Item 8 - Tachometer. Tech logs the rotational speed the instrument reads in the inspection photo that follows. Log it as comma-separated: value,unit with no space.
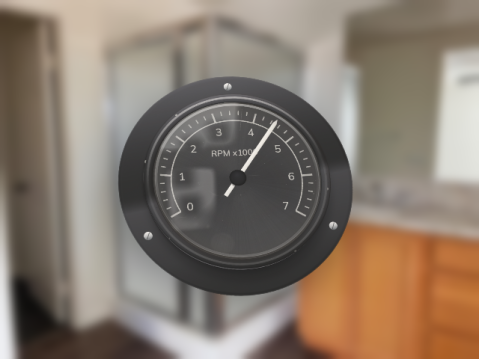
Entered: 4500,rpm
